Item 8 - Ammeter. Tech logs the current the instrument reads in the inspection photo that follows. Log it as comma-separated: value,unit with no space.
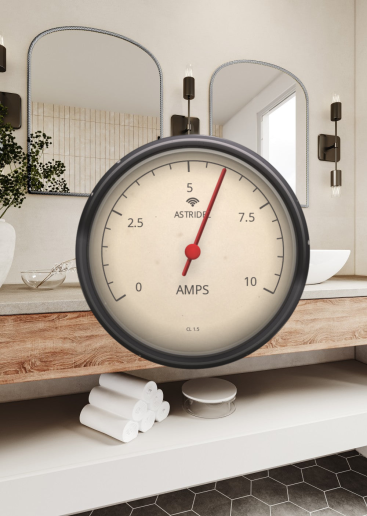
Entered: 6,A
